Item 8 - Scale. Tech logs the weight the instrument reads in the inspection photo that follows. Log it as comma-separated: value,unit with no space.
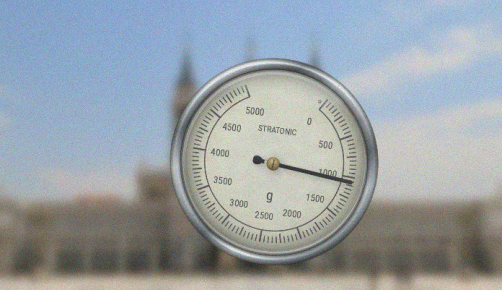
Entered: 1050,g
